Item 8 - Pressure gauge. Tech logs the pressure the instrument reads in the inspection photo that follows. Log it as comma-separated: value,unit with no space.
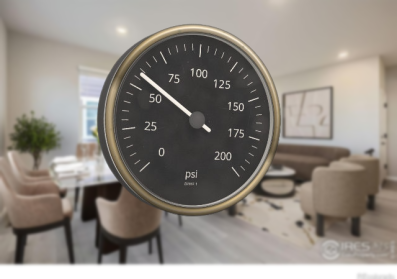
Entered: 57.5,psi
